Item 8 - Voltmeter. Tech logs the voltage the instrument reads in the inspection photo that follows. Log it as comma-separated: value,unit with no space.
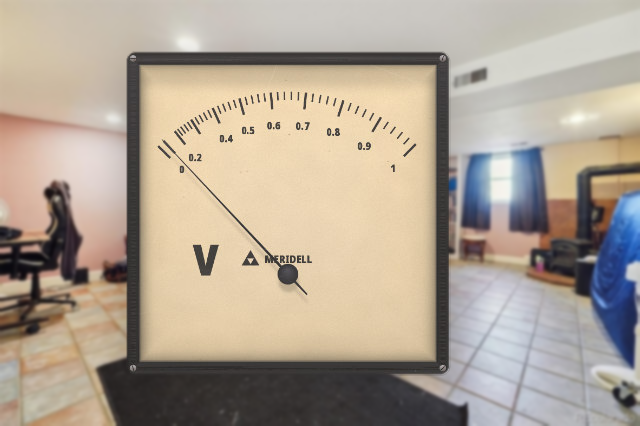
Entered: 0.1,V
